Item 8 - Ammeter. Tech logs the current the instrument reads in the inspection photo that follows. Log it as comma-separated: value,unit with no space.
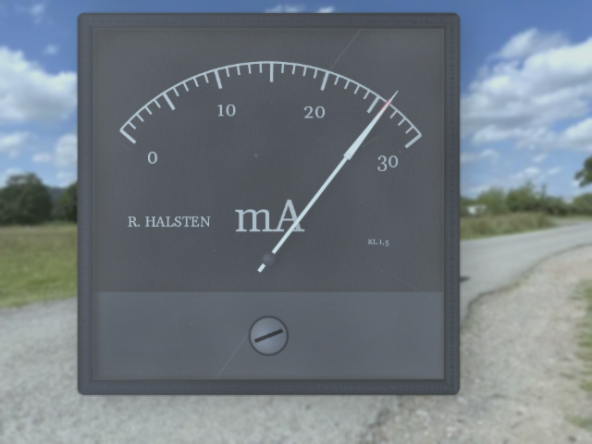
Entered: 26,mA
